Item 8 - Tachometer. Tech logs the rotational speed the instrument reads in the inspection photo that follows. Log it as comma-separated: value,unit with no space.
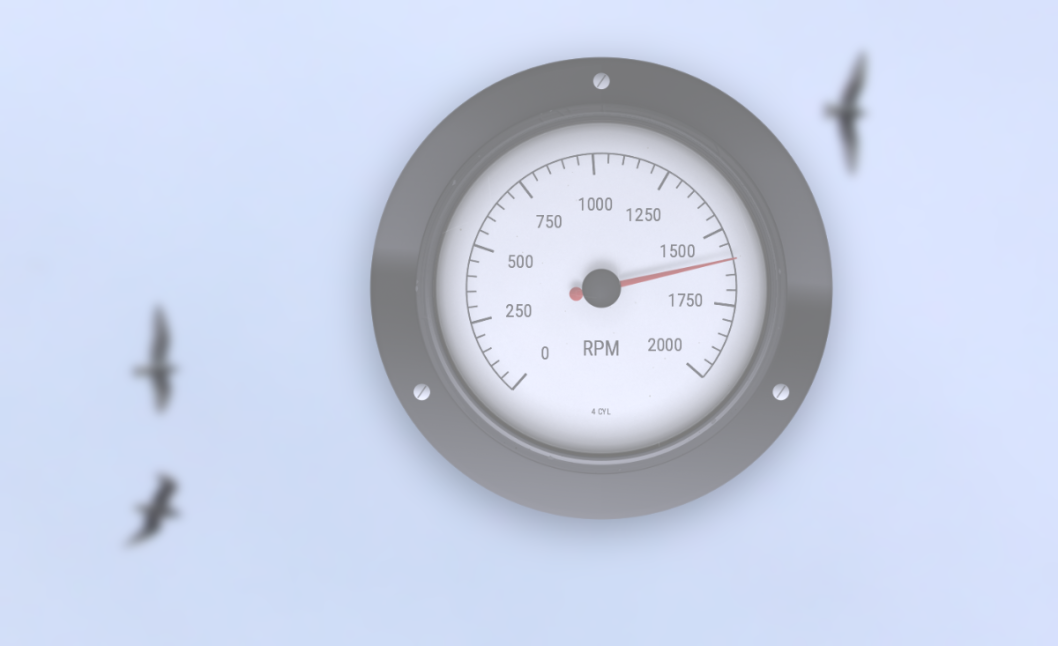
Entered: 1600,rpm
